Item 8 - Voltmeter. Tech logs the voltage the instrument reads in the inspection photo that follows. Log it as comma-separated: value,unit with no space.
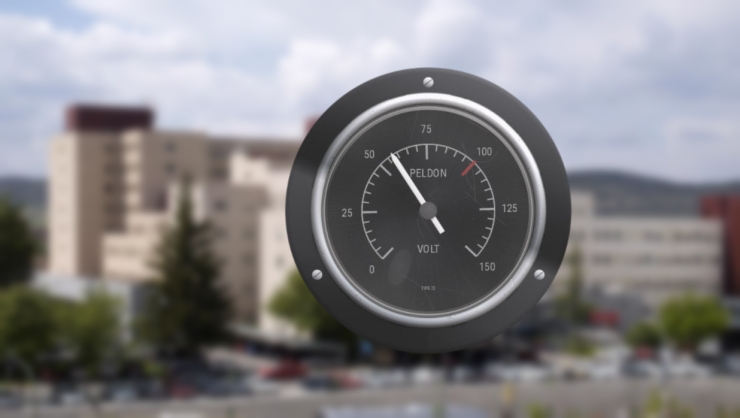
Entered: 57.5,V
